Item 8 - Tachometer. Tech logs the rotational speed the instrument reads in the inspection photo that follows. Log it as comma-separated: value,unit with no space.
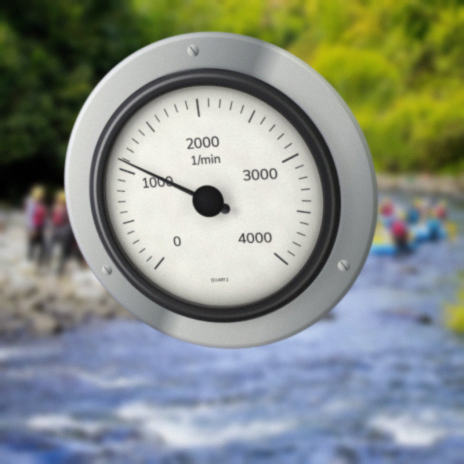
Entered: 1100,rpm
